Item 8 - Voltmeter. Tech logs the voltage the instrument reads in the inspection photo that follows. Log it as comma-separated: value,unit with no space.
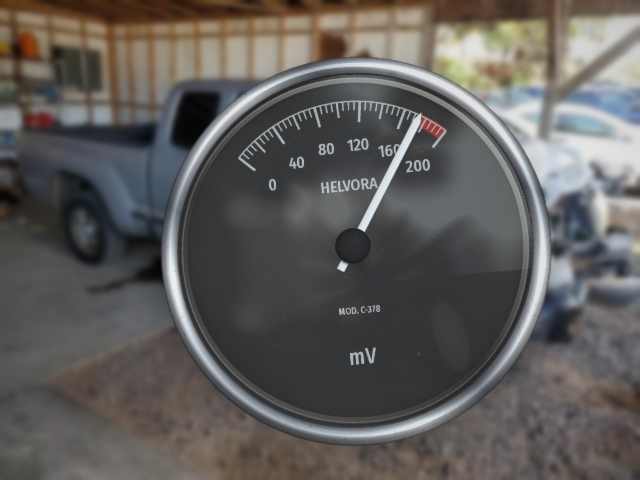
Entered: 175,mV
